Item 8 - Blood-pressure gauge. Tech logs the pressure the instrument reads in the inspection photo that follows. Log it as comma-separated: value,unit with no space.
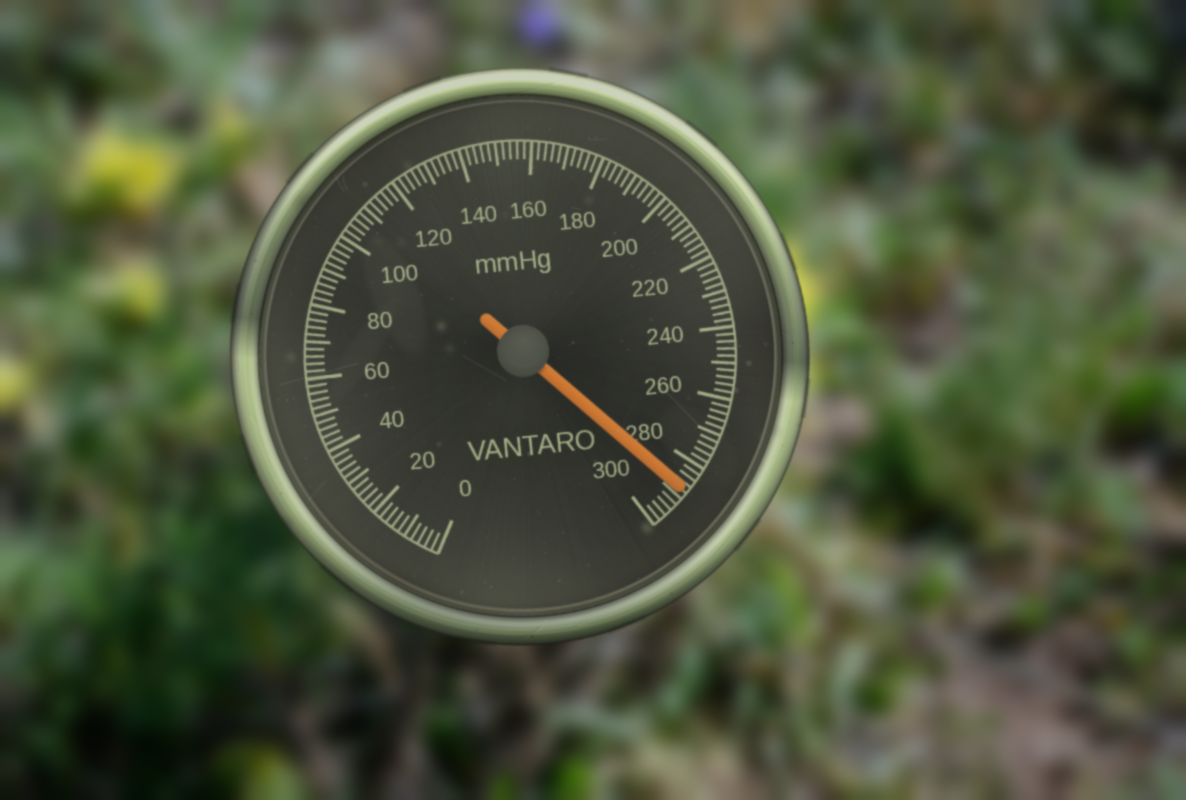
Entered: 288,mmHg
